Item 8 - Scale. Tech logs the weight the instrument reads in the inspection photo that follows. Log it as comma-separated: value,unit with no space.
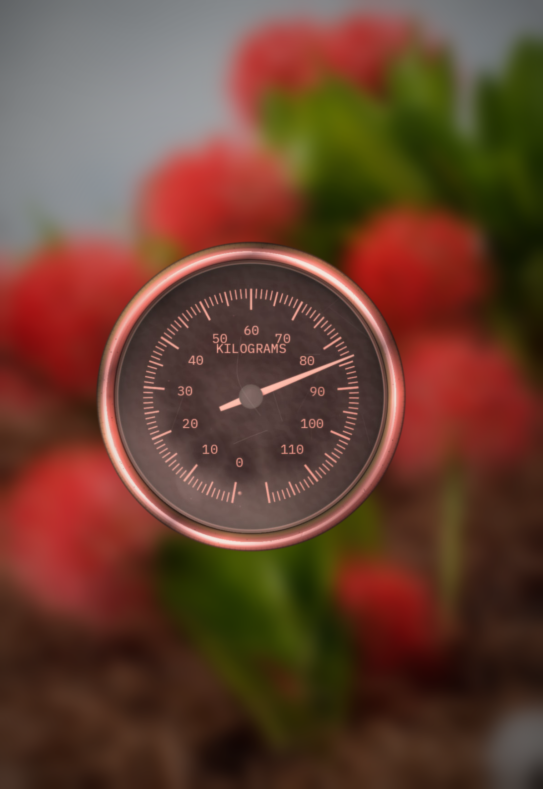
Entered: 84,kg
